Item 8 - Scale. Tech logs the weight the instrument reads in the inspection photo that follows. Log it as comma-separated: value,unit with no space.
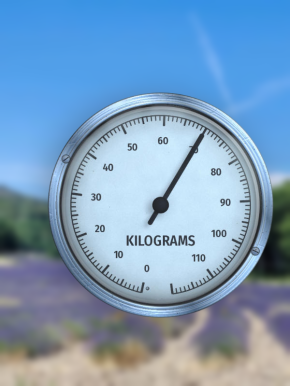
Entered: 70,kg
